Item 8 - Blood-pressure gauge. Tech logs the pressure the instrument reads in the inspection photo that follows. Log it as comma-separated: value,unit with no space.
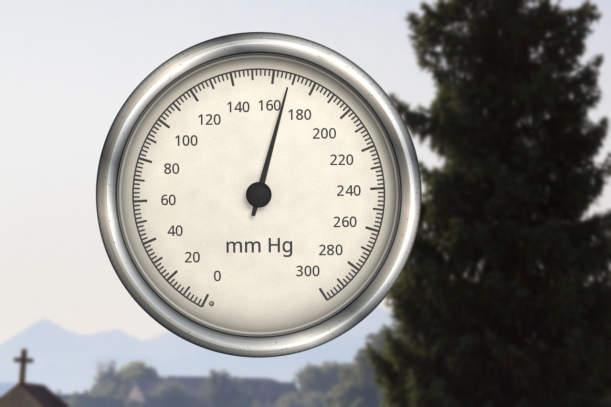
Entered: 168,mmHg
